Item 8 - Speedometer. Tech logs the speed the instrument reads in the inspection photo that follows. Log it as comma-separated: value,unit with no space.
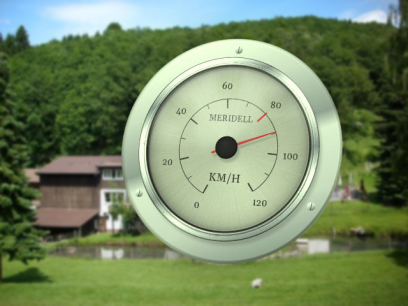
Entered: 90,km/h
